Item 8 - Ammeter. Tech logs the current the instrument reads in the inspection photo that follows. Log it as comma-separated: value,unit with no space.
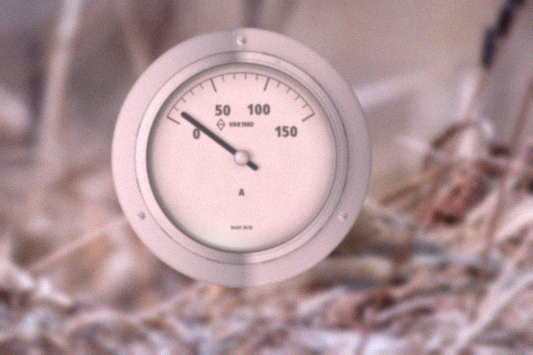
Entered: 10,A
